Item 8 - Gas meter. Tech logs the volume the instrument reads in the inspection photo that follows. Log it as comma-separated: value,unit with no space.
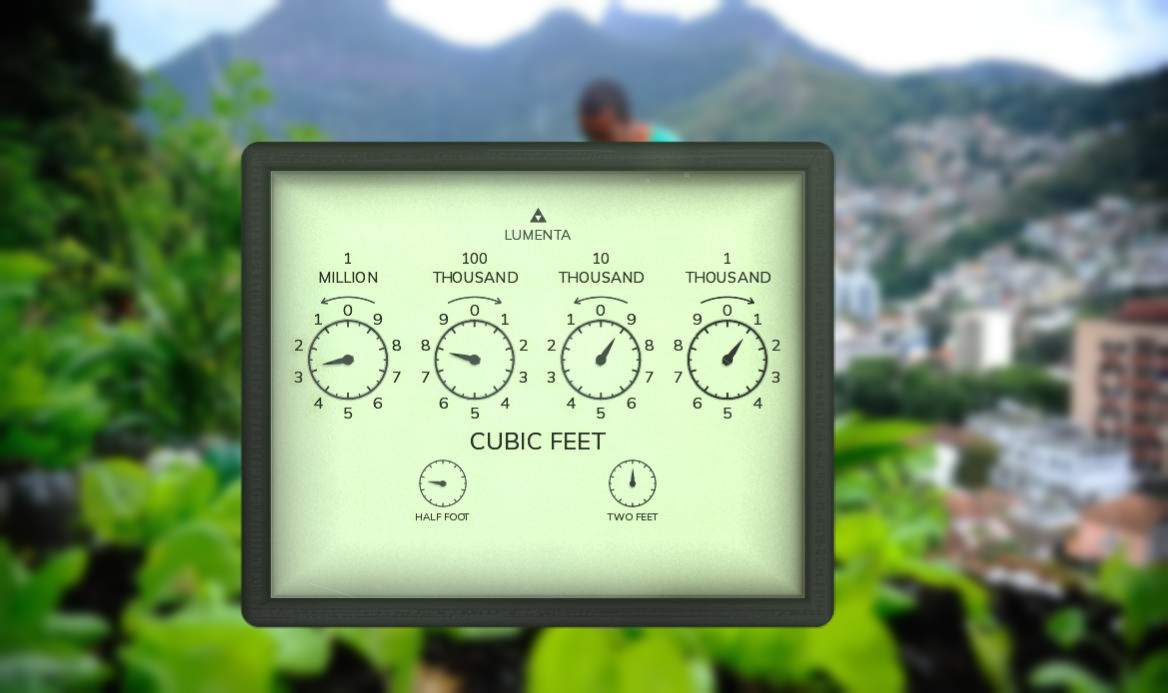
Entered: 279100,ft³
